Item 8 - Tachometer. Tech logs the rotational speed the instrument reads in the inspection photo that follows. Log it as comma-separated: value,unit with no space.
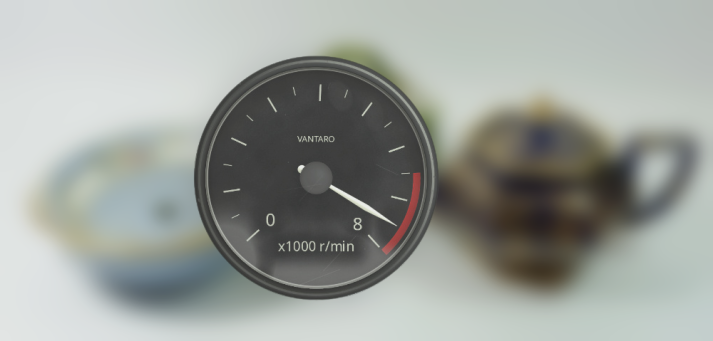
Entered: 7500,rpm
